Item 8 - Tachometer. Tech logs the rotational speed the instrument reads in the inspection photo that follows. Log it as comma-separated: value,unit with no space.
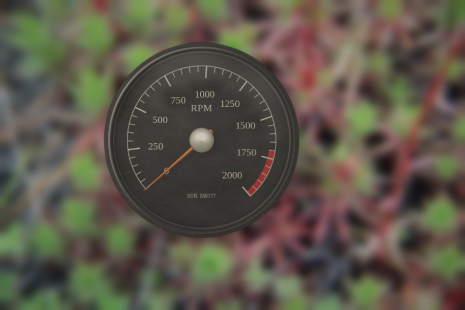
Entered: 0,rpm
